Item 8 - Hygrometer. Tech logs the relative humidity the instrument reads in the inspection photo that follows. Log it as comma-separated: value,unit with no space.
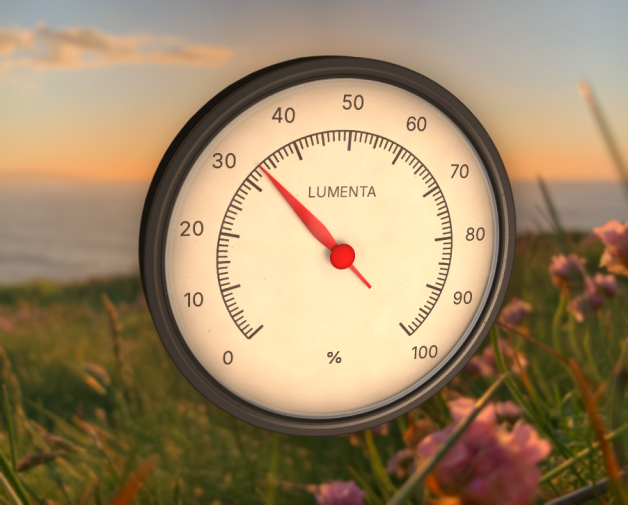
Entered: 33,%
